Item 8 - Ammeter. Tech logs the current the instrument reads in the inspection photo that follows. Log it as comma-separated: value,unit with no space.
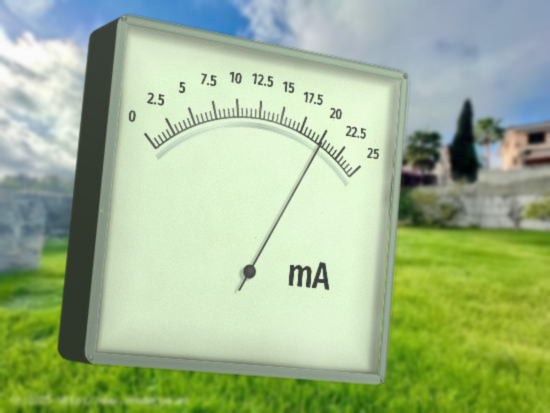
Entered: 20,mA
